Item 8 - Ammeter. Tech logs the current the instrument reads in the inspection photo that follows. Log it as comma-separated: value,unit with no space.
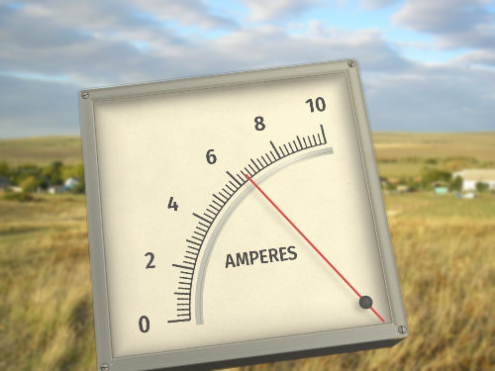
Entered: 6.4,A
